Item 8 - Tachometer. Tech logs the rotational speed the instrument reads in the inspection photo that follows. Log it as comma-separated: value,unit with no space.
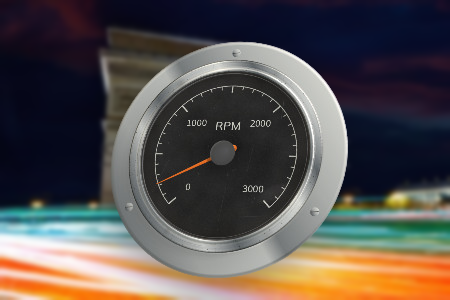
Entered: 200,rpm
